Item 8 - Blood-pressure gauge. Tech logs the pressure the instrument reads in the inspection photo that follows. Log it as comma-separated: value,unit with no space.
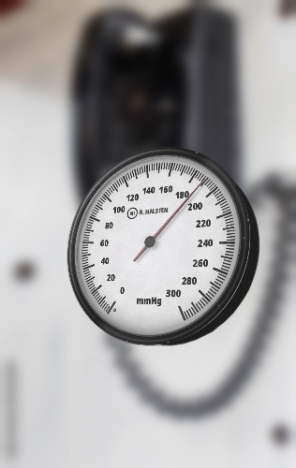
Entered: 190,mmHg
